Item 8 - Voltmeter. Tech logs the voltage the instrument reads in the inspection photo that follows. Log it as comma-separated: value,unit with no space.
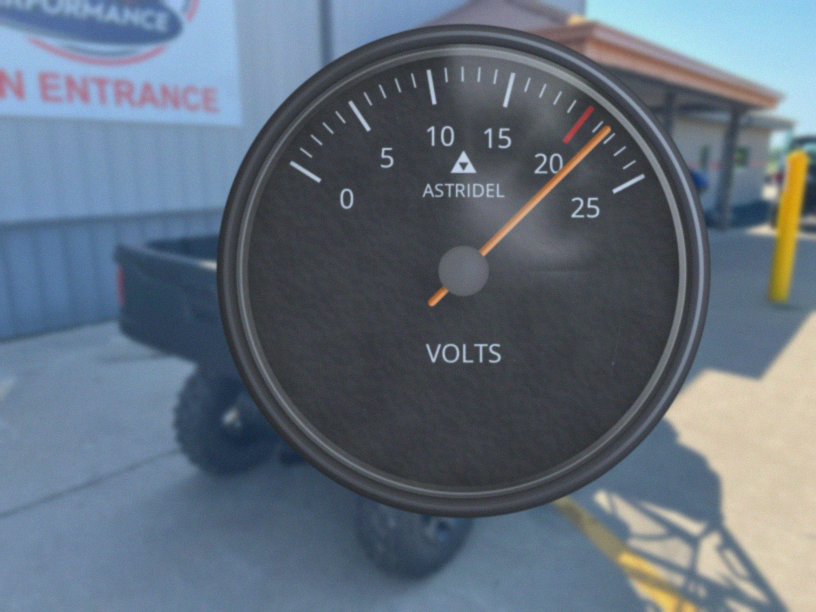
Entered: 21.5,V
